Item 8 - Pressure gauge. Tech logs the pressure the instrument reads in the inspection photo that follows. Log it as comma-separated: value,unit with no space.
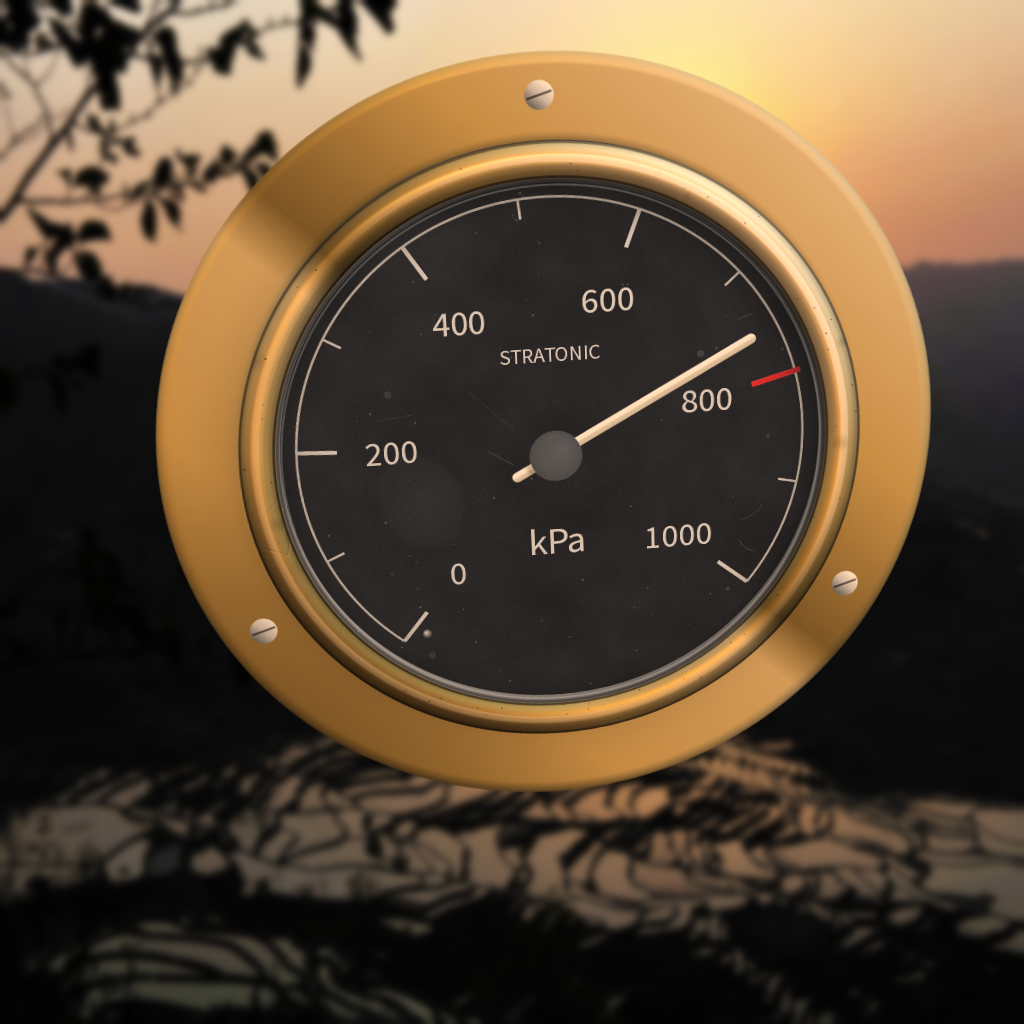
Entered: 750,kPa
